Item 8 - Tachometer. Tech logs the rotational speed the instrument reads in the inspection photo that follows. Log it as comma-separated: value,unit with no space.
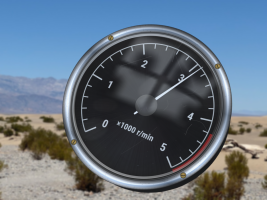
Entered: 3100,rpm
